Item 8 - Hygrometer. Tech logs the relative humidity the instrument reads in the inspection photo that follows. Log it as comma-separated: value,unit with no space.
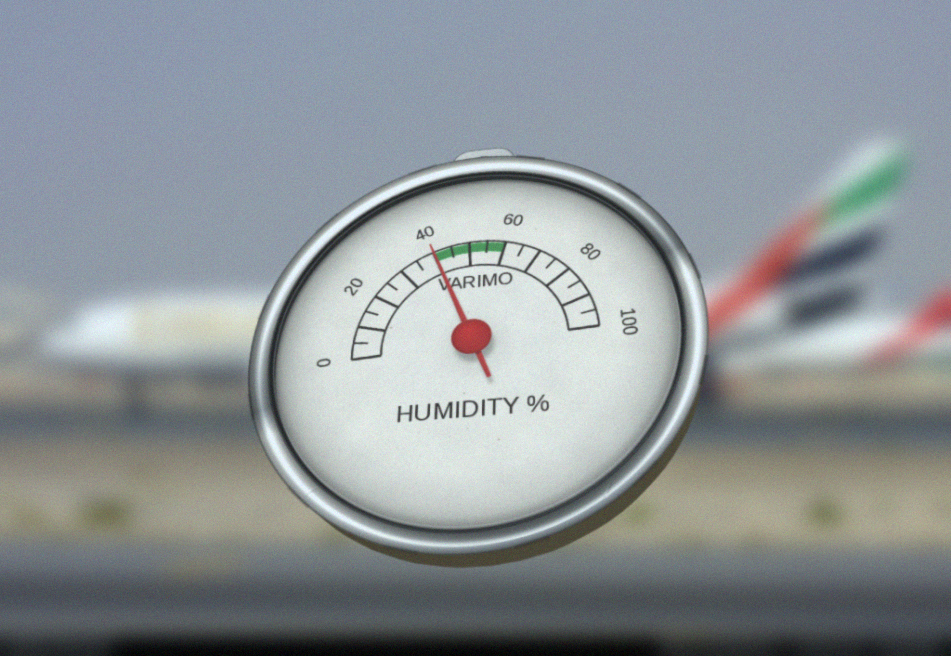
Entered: 40,%
